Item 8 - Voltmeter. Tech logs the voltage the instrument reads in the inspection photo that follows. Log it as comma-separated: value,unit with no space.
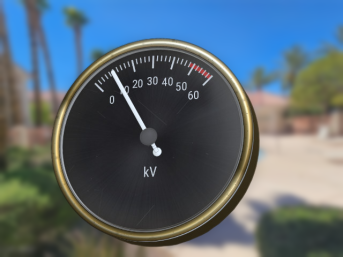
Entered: 10,kV
